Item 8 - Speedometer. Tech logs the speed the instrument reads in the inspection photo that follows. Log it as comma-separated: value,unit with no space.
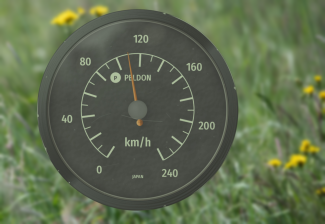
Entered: 110,km/h
